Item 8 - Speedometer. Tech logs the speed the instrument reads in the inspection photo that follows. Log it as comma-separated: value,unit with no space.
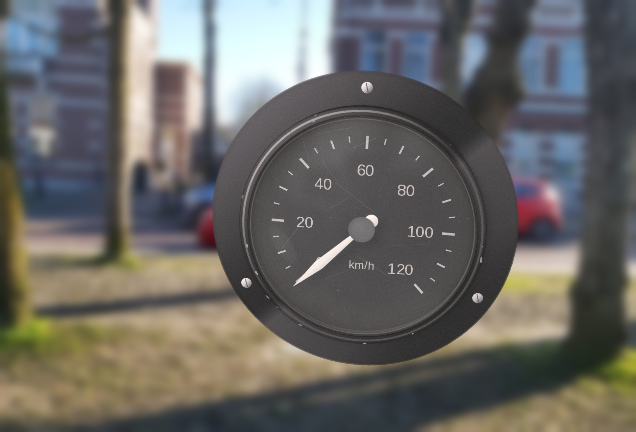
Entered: 0,km/h
